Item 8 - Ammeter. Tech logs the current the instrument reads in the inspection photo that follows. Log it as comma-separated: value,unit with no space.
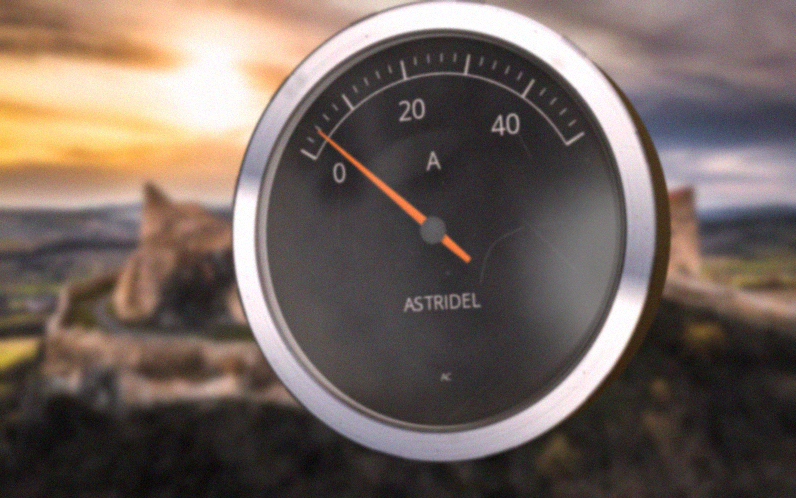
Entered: 4,A
